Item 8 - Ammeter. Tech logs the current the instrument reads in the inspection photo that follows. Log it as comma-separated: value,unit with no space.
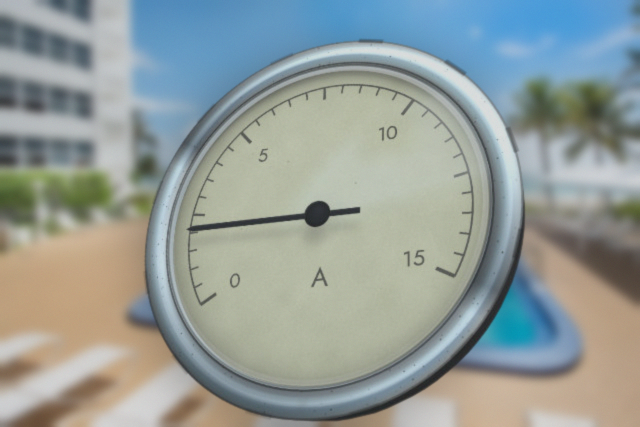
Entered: 2,A
